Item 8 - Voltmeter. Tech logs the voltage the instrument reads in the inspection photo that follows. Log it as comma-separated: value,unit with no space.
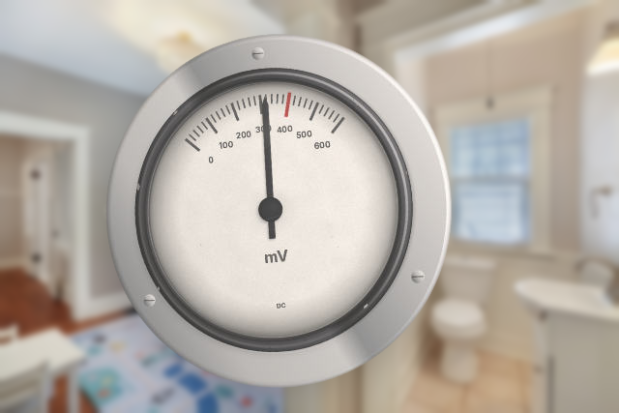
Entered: 320,mV
